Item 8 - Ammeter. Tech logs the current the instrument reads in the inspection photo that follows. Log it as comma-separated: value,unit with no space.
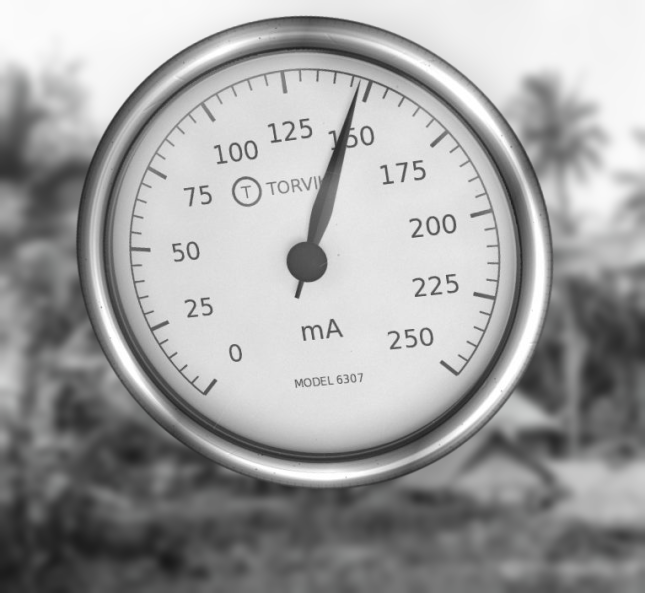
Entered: 147.5,mA
